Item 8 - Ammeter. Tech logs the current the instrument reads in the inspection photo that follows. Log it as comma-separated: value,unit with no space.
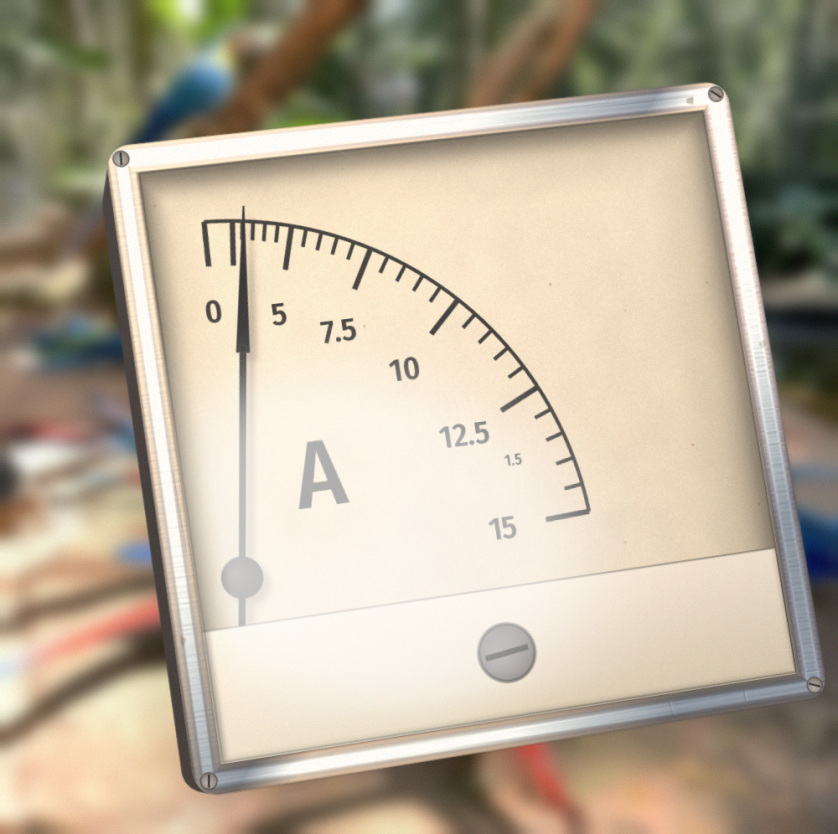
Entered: 3,A
